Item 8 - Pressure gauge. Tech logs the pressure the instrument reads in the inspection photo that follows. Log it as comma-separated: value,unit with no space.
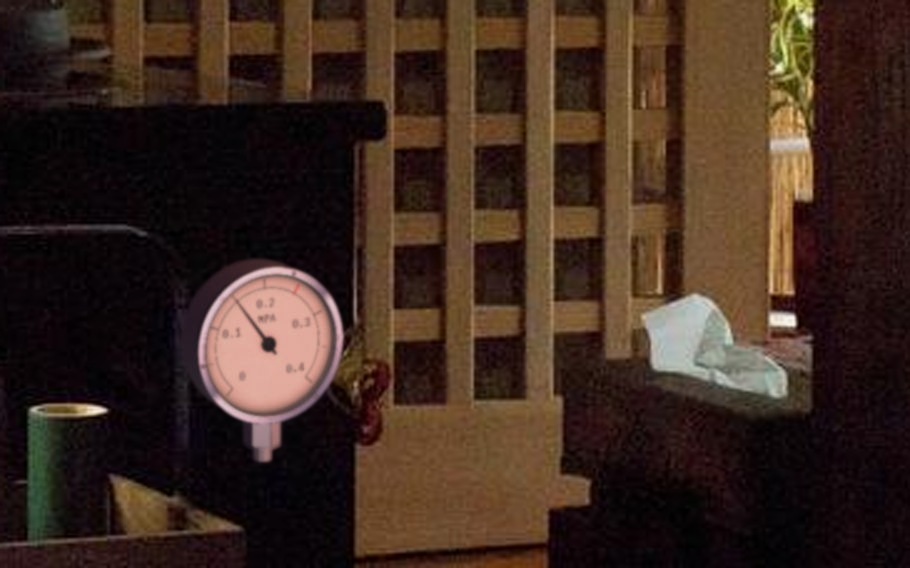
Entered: 0.15,MPa
